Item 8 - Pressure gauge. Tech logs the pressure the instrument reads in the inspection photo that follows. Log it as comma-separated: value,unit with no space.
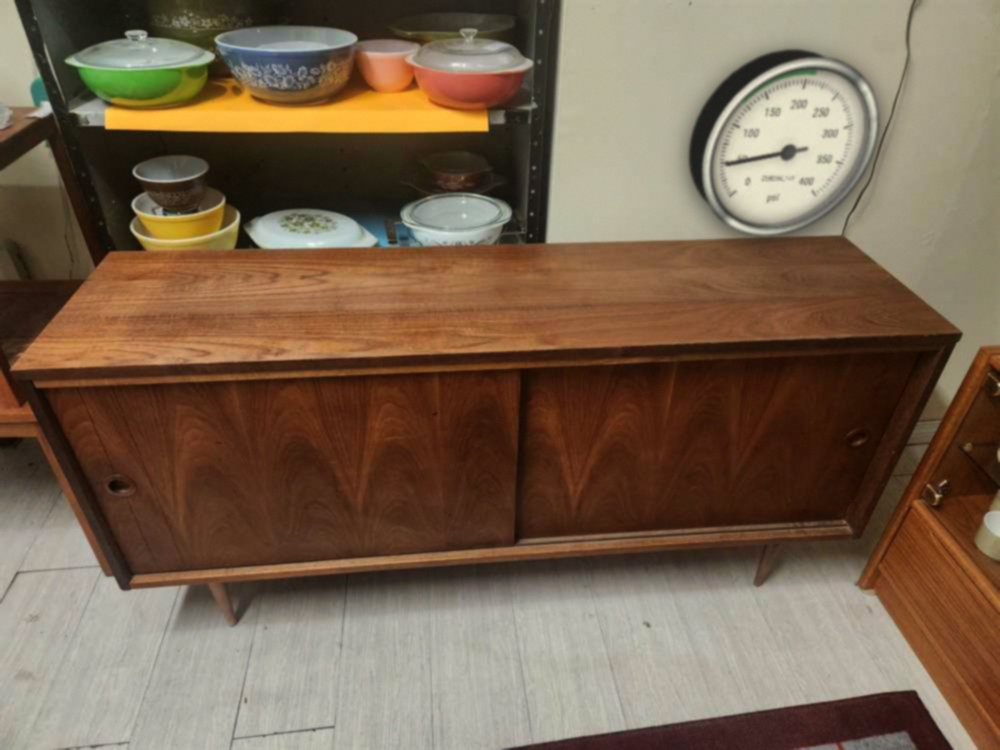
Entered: 50,psi
